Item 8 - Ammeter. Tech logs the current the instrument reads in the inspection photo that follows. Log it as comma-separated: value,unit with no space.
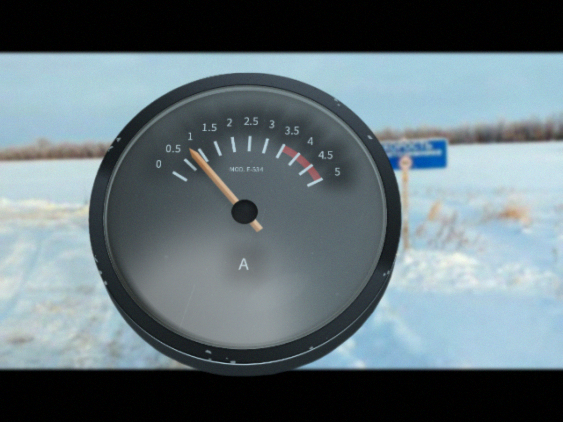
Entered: 0.75,A
